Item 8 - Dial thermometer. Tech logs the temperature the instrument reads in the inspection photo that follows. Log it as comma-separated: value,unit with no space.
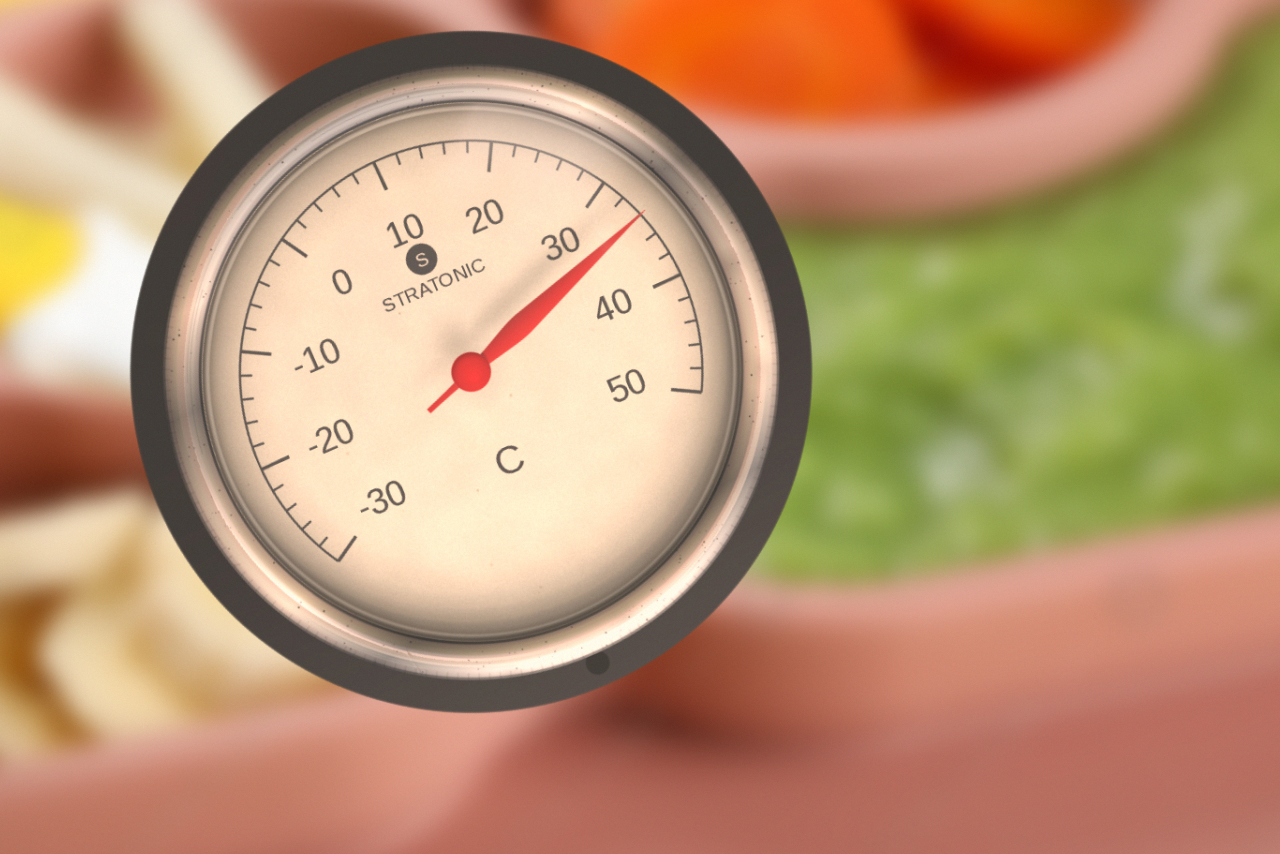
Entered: 34,°C
